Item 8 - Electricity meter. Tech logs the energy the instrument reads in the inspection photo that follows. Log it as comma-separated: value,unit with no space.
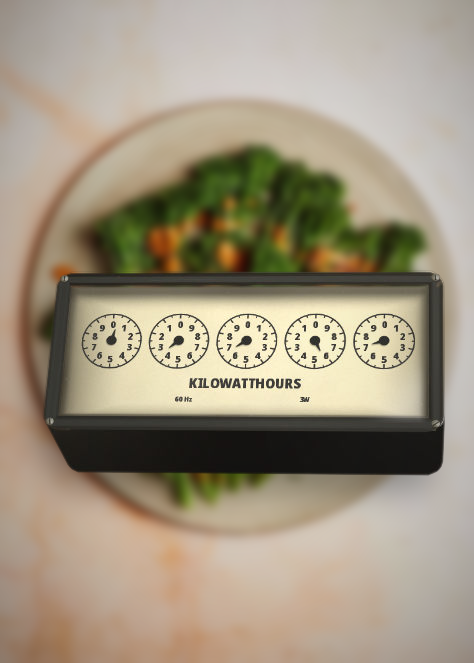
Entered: 3657,kWh
